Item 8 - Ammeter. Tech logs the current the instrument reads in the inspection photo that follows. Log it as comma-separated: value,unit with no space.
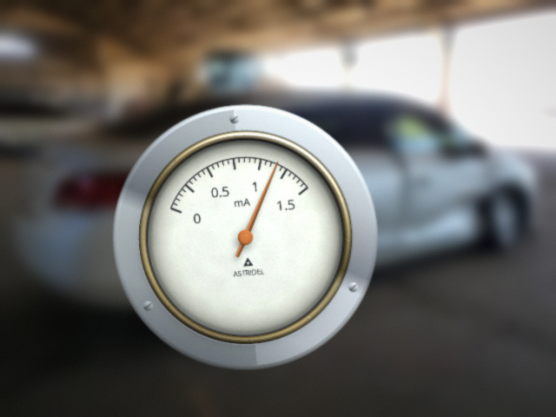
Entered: 1.15,mA
